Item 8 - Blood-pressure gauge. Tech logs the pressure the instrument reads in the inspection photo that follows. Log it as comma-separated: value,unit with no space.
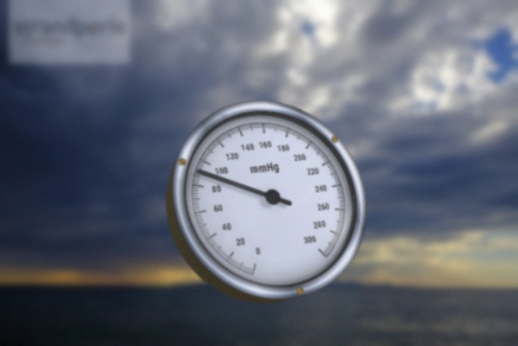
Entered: 90,mmHg
